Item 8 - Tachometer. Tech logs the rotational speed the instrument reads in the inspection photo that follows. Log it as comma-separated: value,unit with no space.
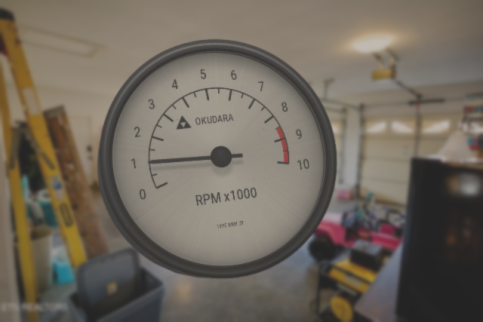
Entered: 1000,rpm
